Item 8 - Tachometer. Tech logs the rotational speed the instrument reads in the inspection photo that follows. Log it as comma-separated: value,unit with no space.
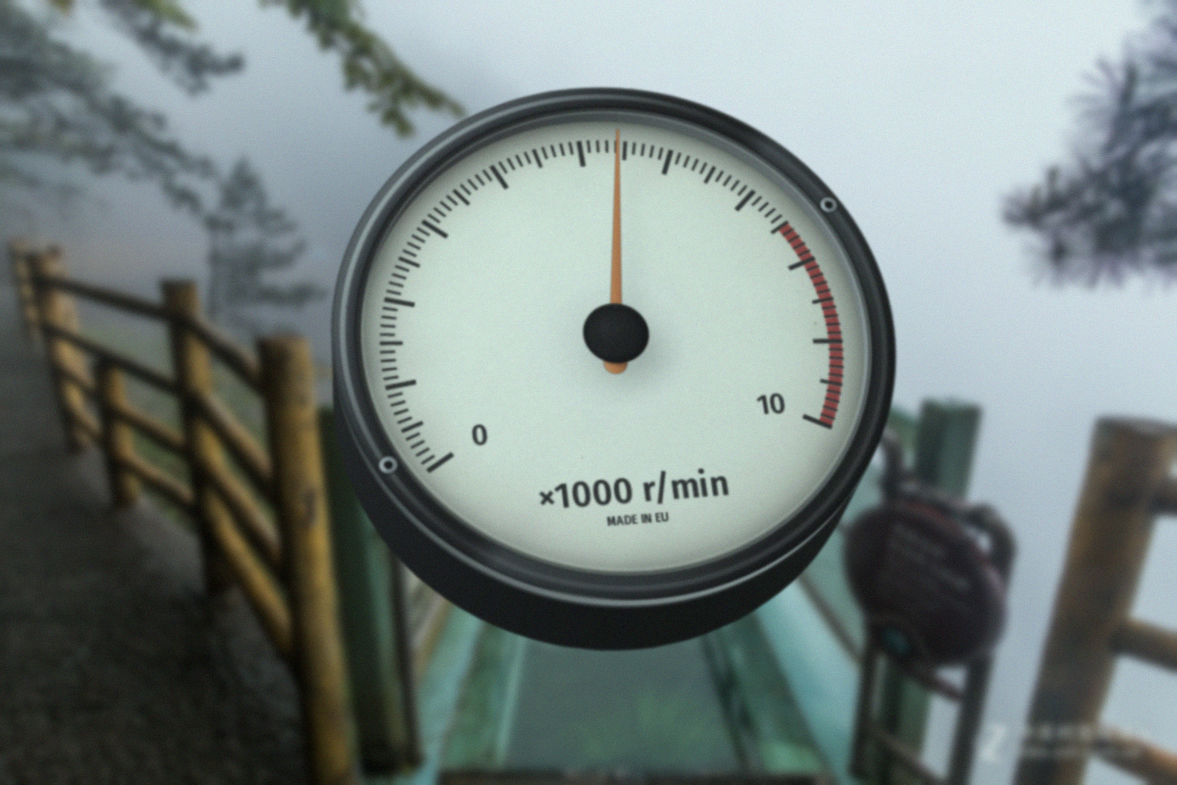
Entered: 5400,rpm
